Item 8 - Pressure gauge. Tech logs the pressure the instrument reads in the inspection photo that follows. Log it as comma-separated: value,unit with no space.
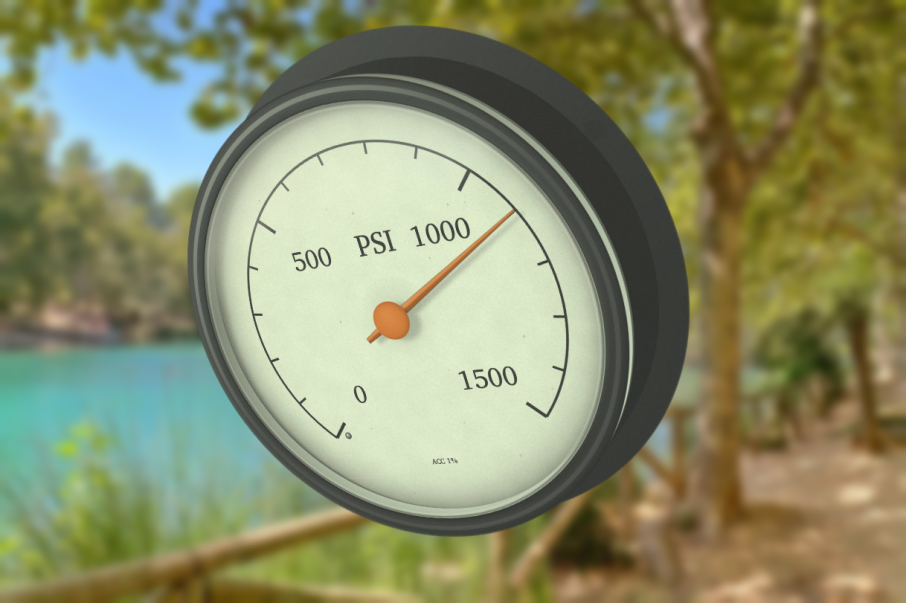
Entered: 1100,psi
